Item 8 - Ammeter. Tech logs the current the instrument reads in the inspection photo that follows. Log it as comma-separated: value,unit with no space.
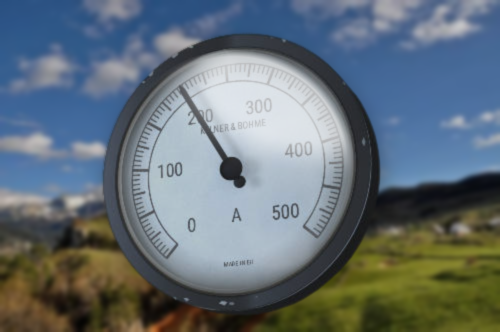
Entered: 200,A
